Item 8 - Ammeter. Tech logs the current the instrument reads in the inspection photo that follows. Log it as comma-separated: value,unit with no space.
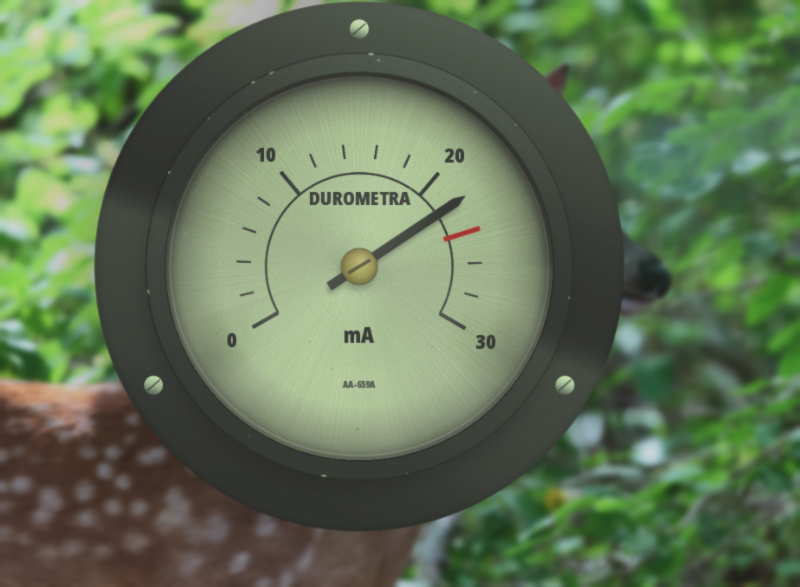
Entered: 22,mA
